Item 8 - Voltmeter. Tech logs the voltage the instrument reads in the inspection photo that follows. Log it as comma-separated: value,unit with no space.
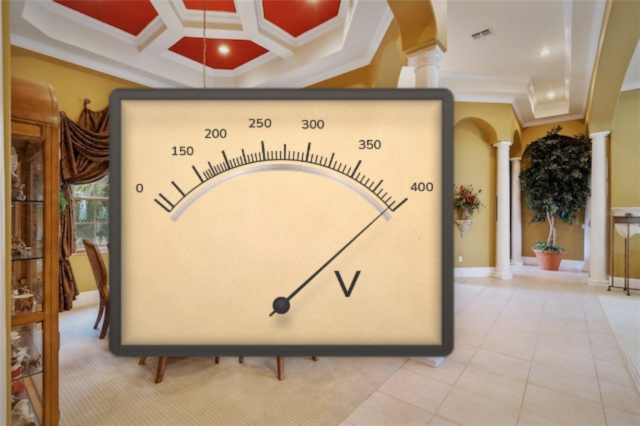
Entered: 395,V
